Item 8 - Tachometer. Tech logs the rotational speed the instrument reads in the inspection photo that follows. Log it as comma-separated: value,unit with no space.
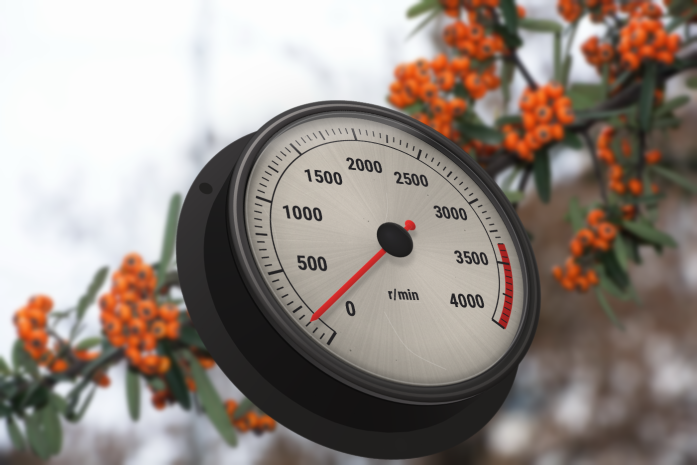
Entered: 150,rpm
